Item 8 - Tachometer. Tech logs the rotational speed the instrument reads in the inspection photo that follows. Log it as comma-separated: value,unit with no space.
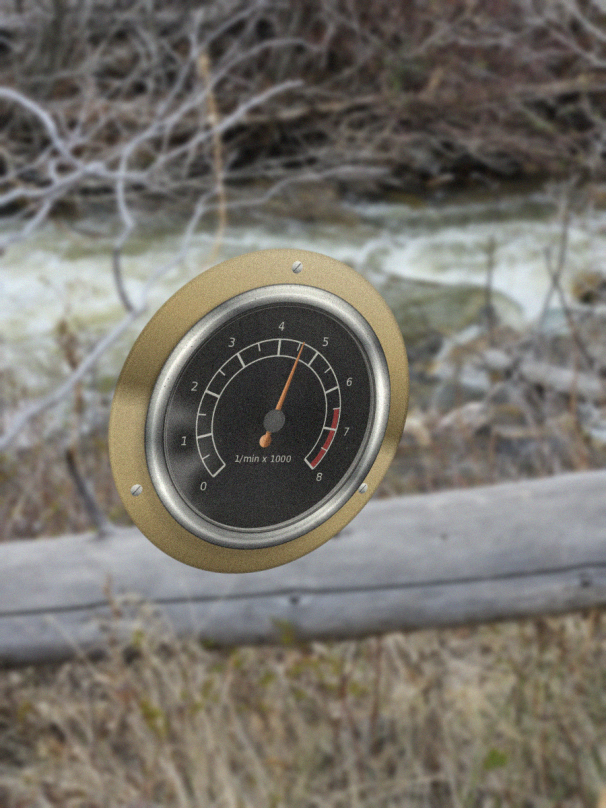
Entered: 4500,rpm
